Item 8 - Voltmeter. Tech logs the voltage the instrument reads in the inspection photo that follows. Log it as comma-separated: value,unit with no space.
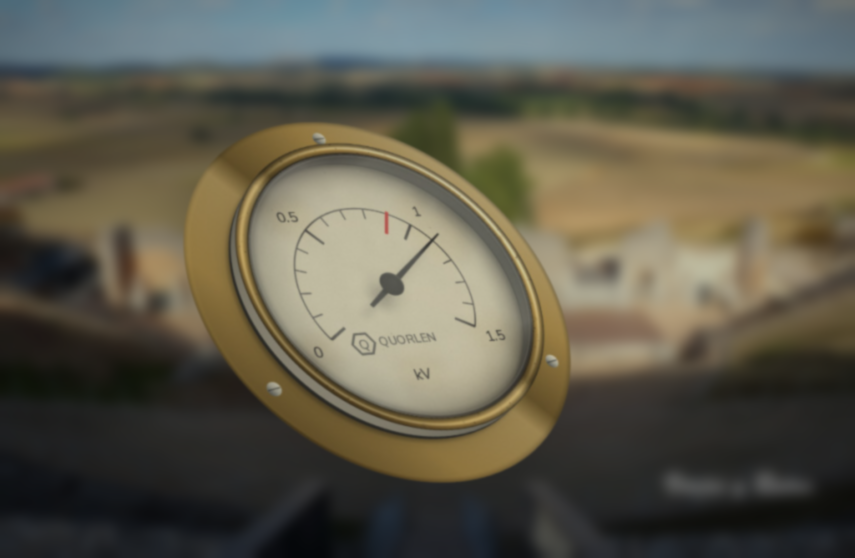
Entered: 1.1,kV
